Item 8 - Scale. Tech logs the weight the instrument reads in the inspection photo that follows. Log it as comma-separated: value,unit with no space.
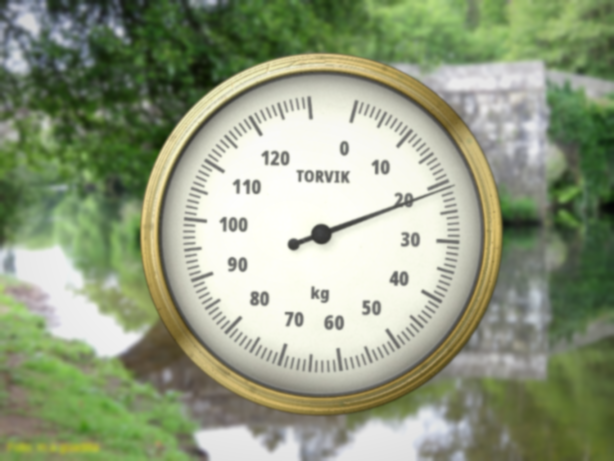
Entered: 21,kg
